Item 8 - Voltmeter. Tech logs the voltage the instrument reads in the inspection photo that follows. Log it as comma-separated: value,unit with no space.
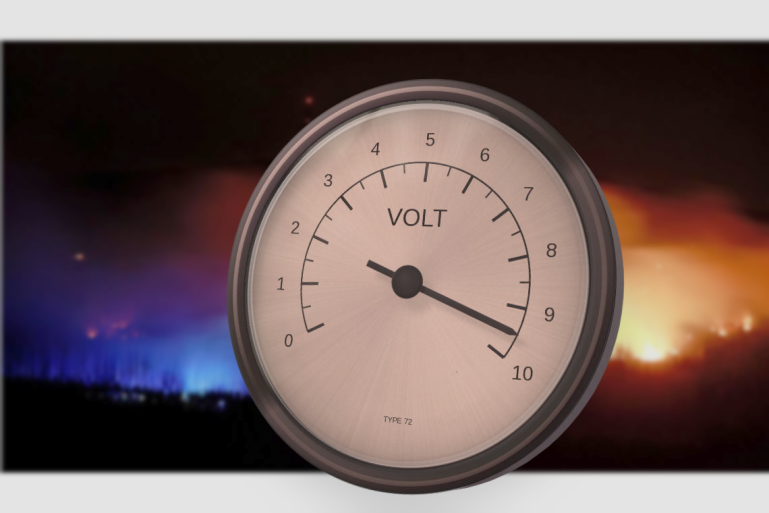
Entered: 9.5,V
